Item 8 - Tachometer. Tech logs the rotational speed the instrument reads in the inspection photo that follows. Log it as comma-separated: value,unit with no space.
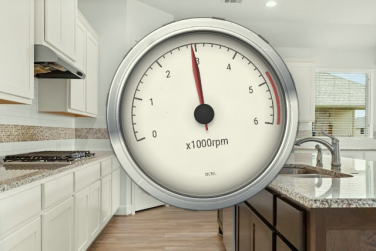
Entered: 2900,rpm
